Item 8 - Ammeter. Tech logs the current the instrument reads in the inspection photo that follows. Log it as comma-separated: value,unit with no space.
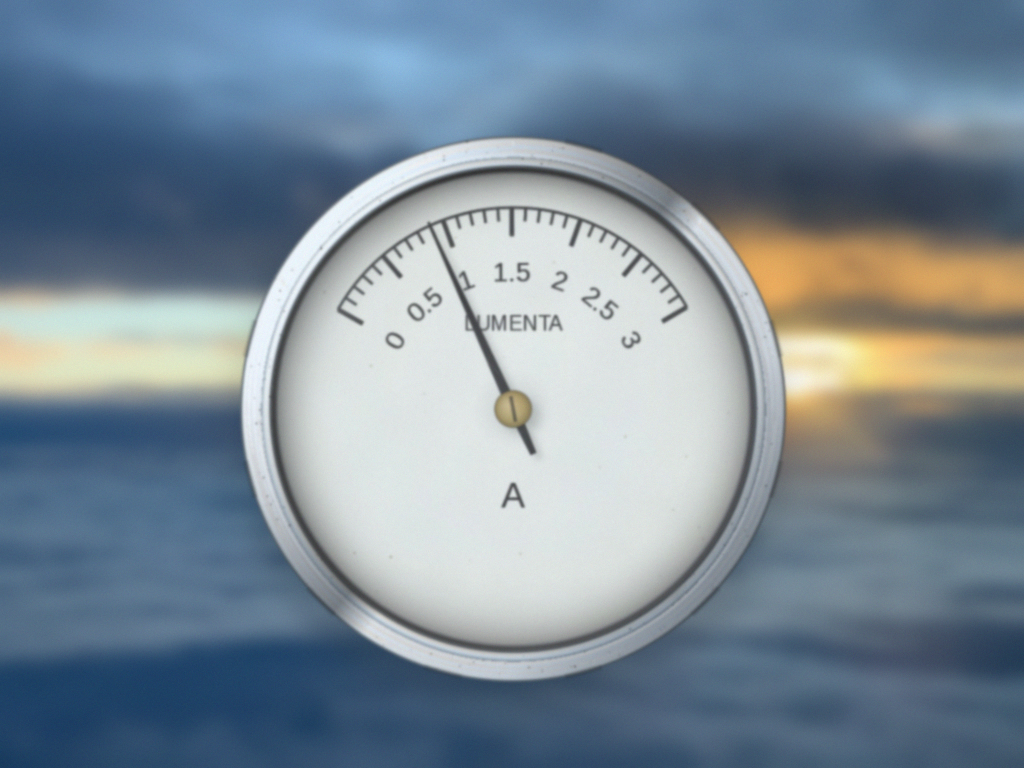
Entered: 0.9,A
